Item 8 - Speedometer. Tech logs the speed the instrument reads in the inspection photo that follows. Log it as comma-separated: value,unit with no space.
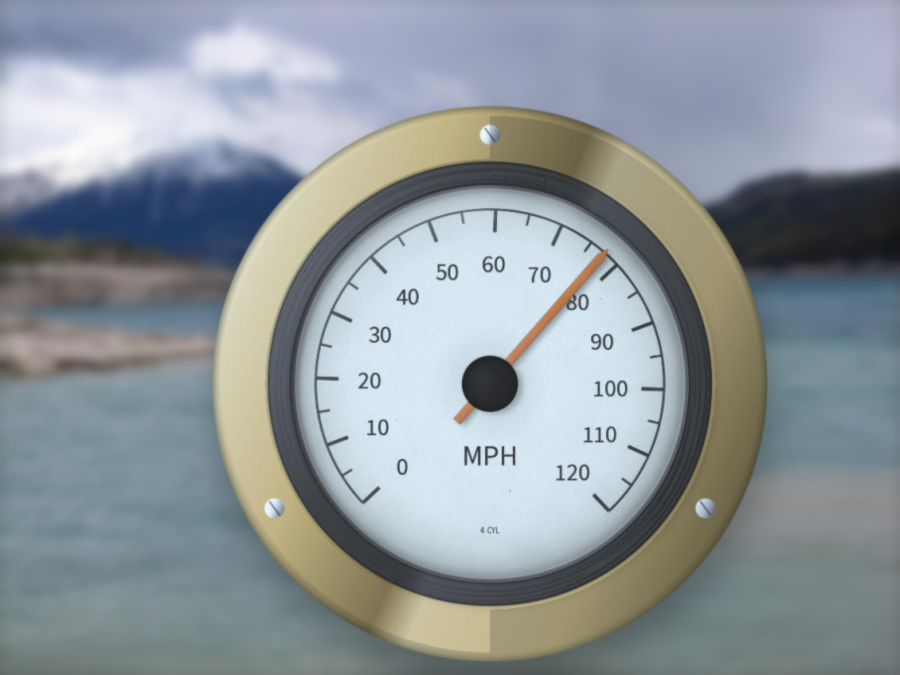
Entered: 77.5,mph
